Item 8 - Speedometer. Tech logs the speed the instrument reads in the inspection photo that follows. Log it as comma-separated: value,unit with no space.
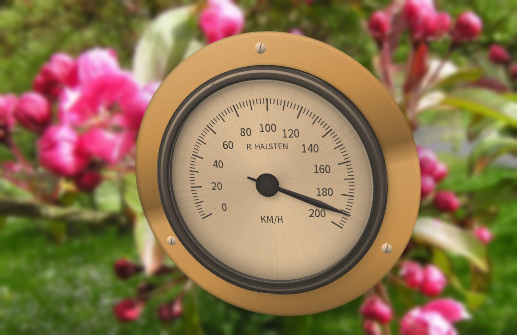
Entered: 190,km/h
